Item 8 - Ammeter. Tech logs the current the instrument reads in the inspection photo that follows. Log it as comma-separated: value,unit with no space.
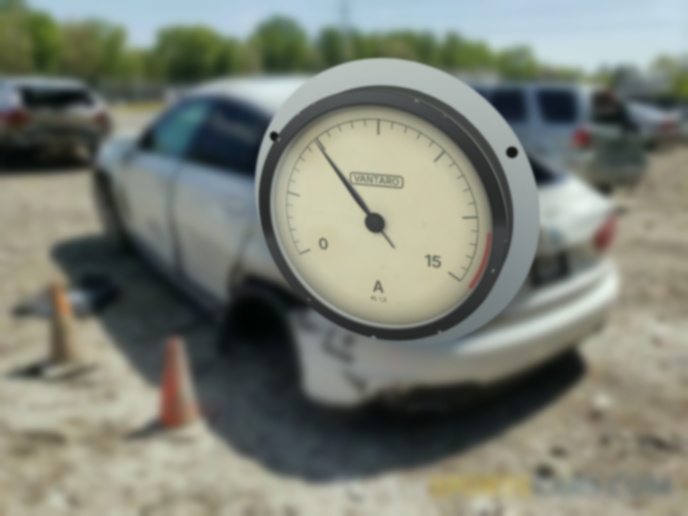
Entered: 5,A
